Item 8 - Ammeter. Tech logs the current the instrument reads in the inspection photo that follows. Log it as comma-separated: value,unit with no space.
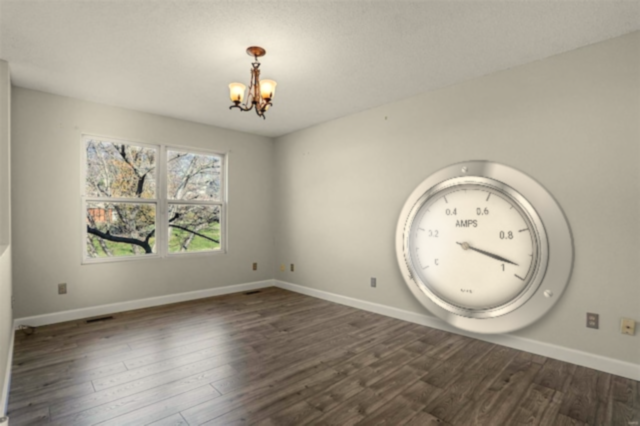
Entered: 0.95,A
